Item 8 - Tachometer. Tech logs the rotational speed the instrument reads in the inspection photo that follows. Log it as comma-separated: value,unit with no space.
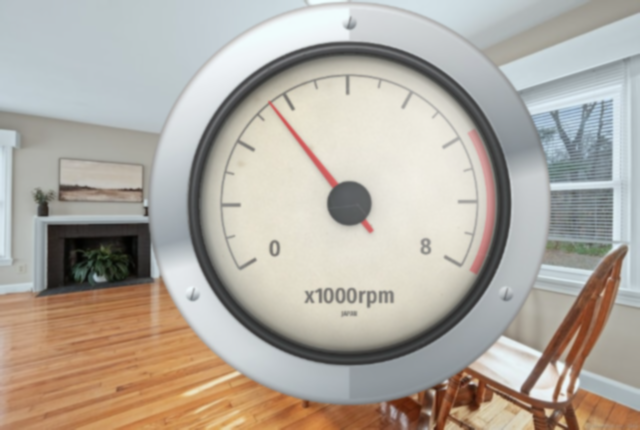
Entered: 2750,rpm
